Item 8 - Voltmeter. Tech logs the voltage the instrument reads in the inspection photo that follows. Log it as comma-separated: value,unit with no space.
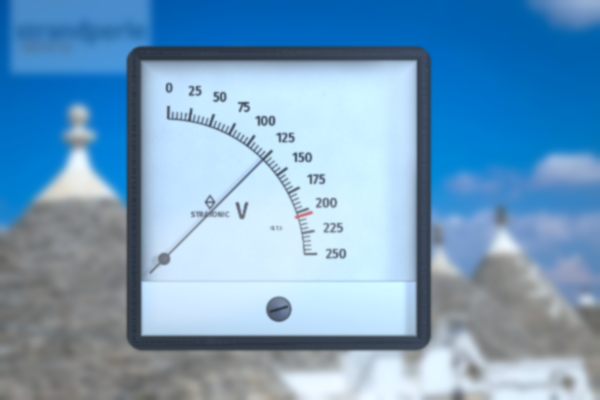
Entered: 125,V
